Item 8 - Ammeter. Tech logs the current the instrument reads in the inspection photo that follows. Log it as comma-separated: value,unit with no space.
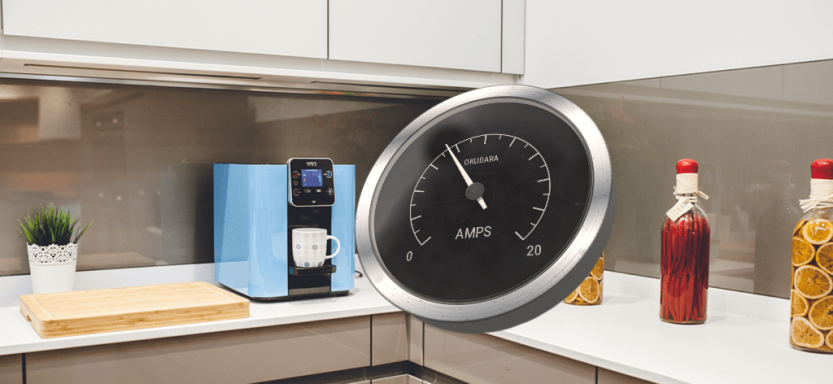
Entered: 7.5,A
